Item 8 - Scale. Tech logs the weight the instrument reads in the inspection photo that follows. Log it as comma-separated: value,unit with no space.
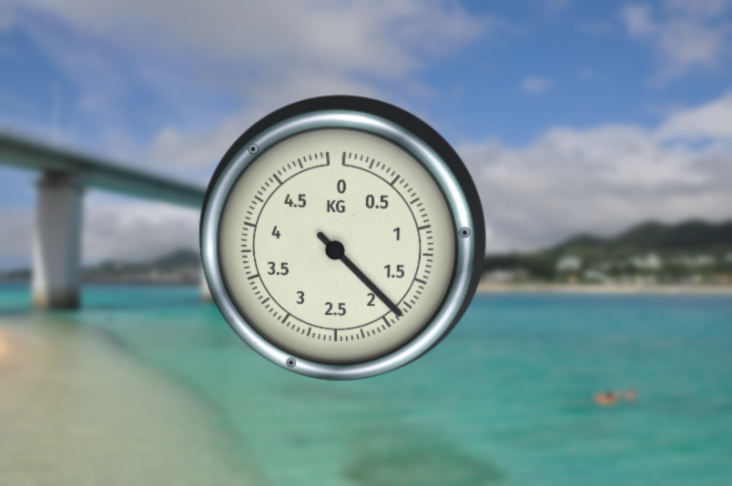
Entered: 1.85,kg
